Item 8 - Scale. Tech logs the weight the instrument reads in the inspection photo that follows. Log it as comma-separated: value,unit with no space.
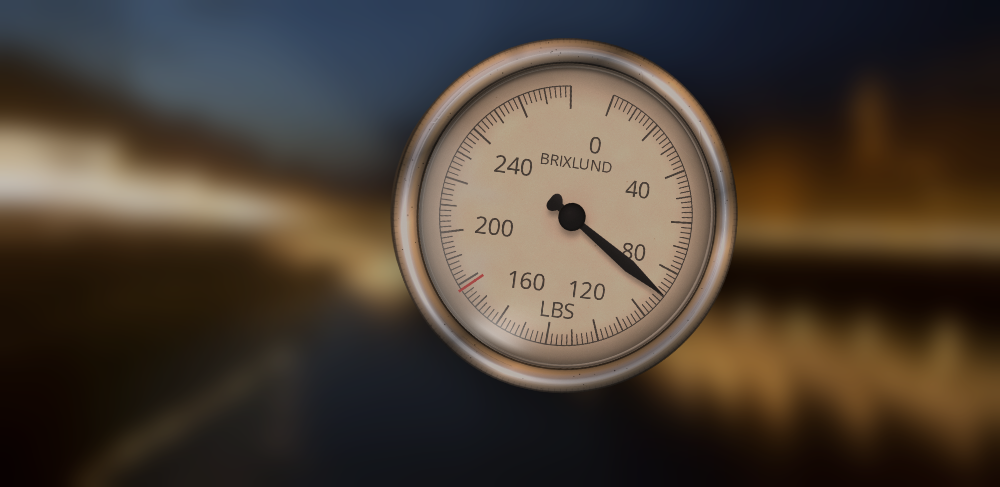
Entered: 90,lb
